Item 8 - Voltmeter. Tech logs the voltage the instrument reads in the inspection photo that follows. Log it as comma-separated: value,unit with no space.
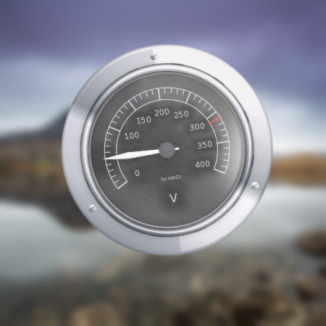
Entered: 50,V
